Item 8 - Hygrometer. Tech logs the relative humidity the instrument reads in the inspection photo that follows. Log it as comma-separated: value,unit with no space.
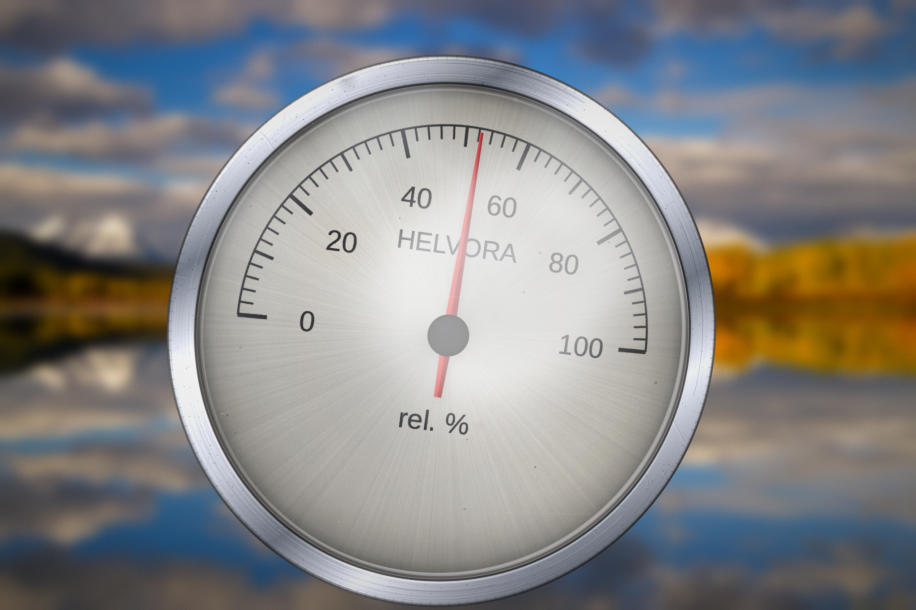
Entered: 52,%
